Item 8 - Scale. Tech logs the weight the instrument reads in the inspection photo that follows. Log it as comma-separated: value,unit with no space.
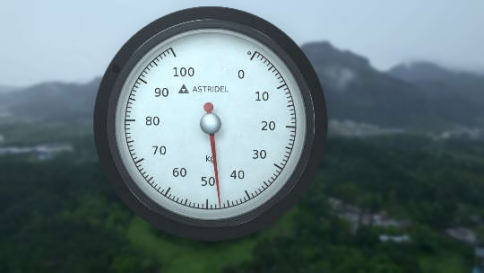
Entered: 47,kg
